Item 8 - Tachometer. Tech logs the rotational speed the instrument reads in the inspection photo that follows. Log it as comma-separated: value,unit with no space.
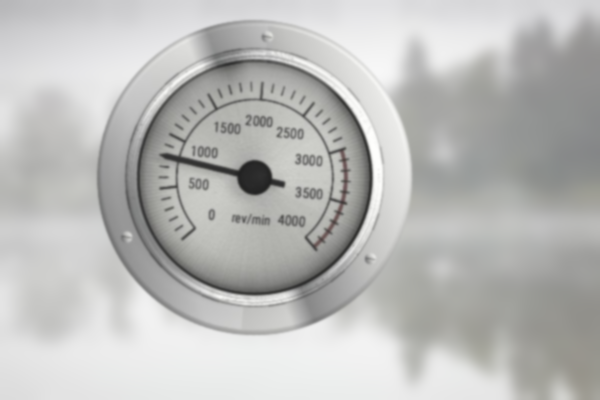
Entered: 800,rpm
